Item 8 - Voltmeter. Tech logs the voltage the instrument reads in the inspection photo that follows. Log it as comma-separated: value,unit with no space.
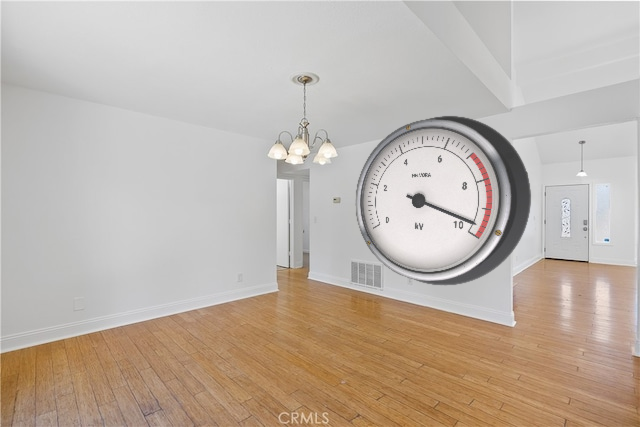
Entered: 9.6,kV
